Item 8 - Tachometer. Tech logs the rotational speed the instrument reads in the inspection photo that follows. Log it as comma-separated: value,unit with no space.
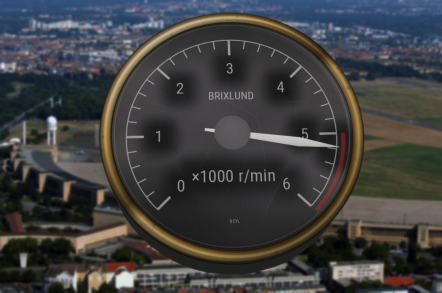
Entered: 5200,rpm
